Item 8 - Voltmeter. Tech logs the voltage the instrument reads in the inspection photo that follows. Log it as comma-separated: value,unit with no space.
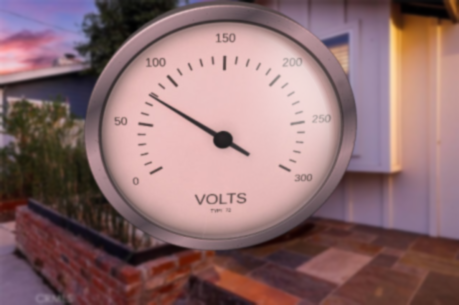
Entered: 80,V
